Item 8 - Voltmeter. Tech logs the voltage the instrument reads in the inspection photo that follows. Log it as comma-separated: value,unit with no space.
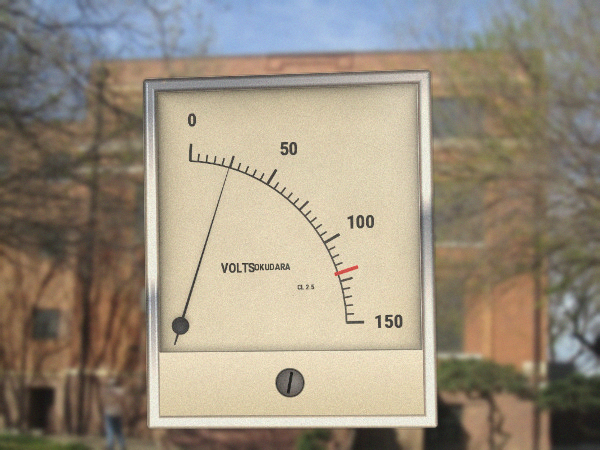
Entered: 25,V
